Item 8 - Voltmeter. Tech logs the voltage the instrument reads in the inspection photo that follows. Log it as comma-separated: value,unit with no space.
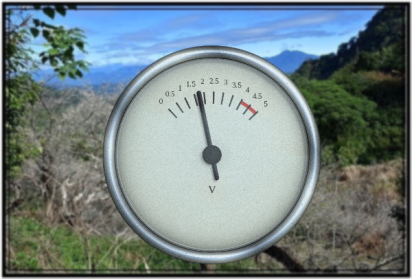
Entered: 1.75,V
